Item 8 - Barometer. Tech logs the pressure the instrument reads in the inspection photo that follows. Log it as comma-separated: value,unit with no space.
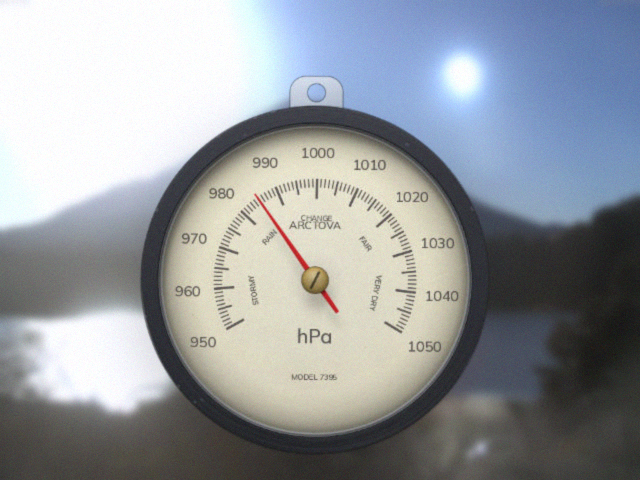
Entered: 985,hPa
